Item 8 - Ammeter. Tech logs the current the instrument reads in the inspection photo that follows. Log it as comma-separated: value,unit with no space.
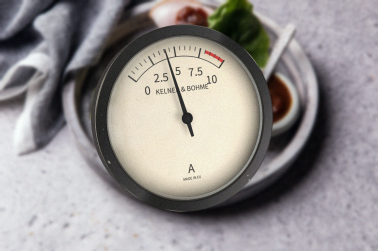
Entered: 4,A
